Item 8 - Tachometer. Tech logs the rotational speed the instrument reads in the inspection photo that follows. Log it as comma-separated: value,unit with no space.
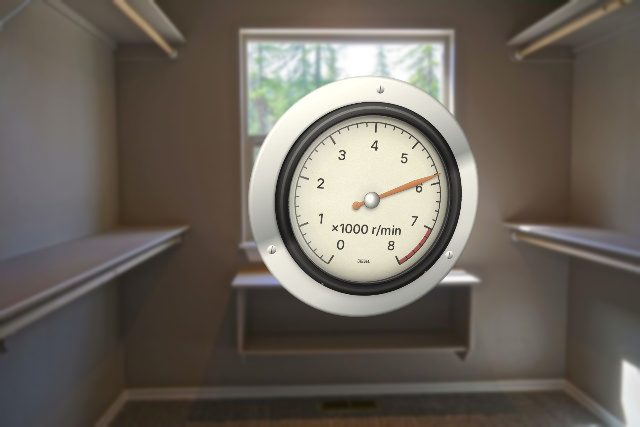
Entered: 5800,rpm
